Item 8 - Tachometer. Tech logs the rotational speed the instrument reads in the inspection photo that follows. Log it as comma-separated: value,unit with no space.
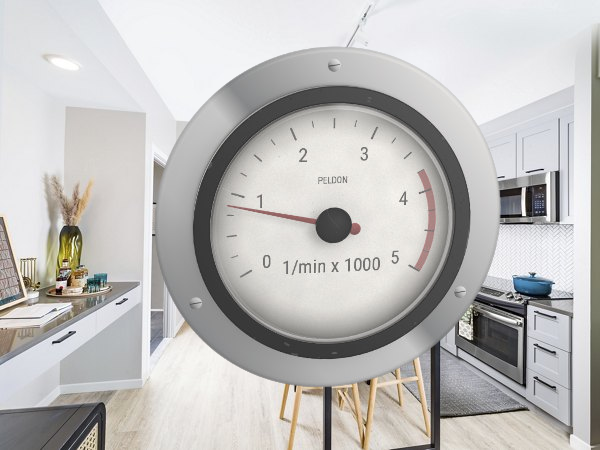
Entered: 875,rpm
